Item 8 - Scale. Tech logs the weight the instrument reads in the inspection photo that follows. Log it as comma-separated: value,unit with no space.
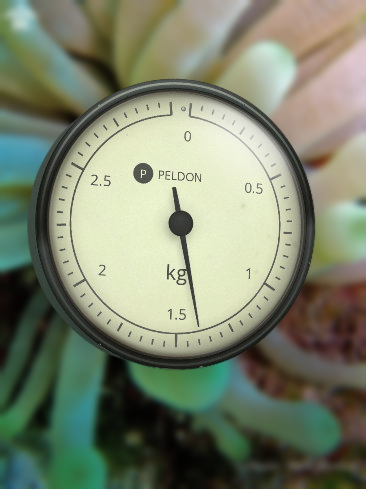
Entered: 1.4,kg
